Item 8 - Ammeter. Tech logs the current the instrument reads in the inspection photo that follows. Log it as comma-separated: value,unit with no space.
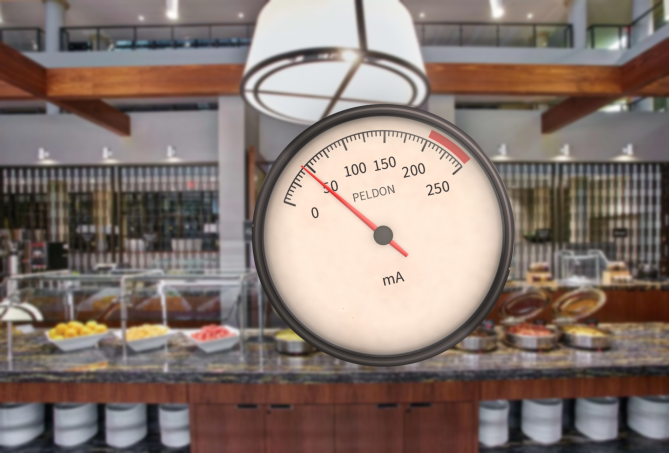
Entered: 45,mA
